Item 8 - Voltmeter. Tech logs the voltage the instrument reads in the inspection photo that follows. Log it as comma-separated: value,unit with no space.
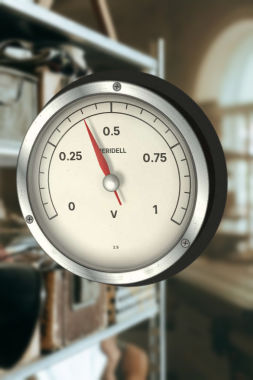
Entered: 0.4,V
